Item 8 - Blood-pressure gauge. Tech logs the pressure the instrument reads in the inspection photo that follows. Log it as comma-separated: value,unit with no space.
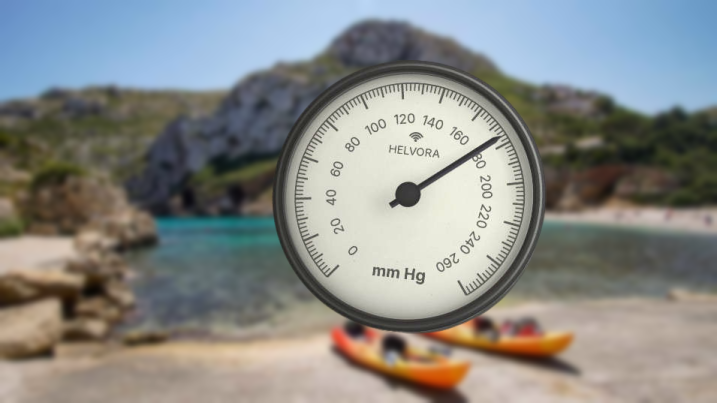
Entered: 176,mmHg
